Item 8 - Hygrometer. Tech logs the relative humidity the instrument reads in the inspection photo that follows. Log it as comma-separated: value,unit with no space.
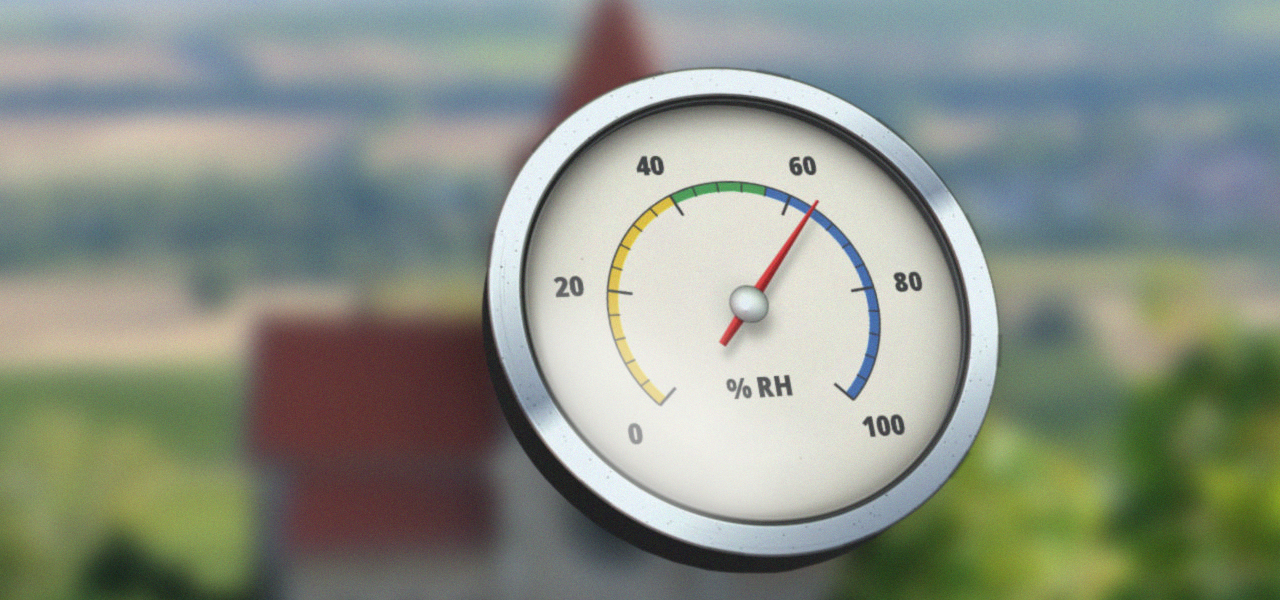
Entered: 64,%
